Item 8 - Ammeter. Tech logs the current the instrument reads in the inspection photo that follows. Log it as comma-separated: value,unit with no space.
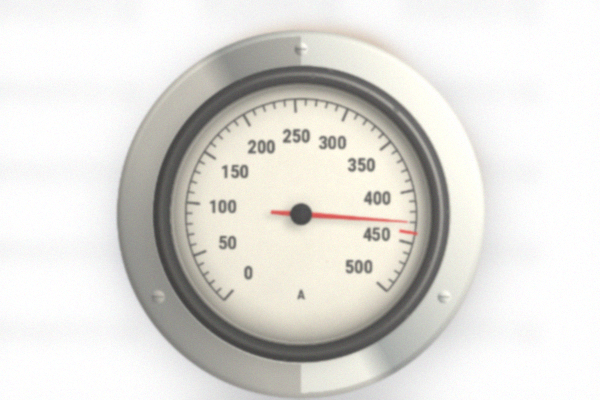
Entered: 430,A
